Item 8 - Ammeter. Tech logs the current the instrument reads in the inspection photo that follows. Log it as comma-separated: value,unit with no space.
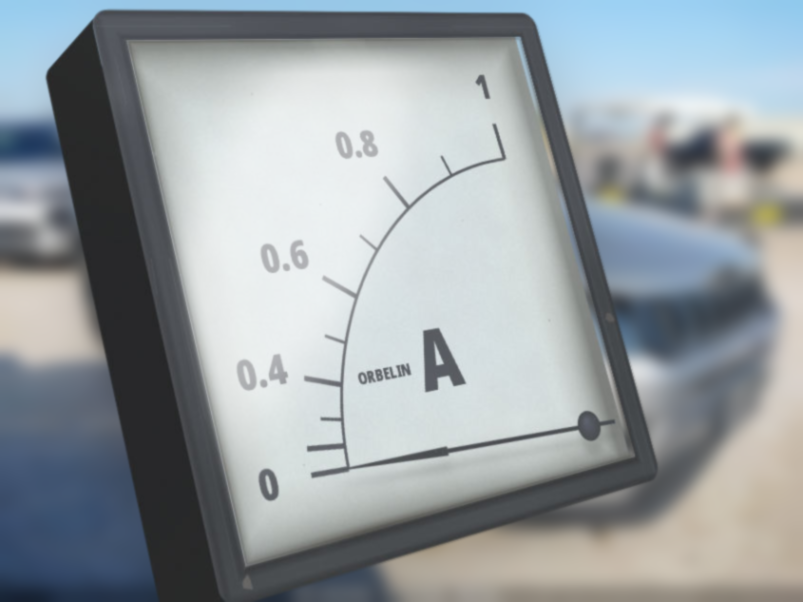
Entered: 0,A
